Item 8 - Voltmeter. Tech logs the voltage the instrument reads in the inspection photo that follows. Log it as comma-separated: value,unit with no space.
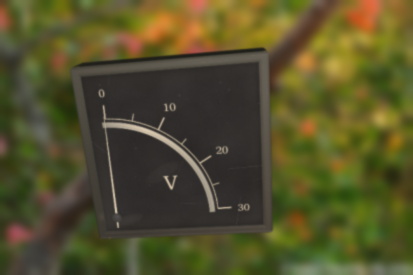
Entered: 0,V
